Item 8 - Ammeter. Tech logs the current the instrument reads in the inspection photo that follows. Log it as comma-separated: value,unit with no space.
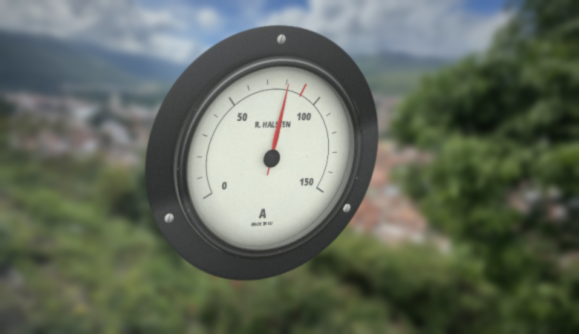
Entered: 80,A
